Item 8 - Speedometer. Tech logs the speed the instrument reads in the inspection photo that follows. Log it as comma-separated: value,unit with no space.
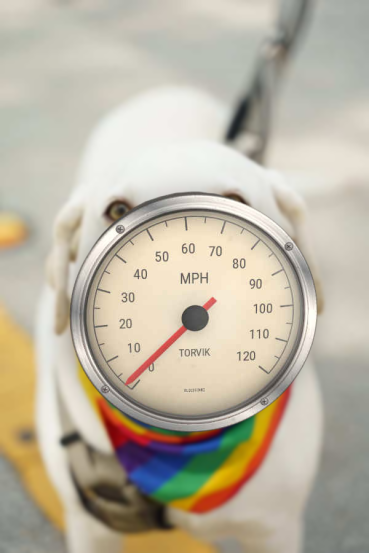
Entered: 2.5,mph
